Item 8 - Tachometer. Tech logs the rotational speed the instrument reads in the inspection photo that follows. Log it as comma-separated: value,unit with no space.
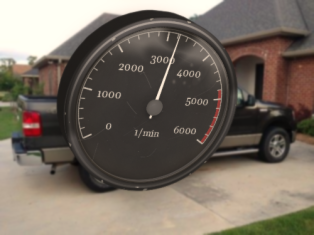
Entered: 3200,rpm
